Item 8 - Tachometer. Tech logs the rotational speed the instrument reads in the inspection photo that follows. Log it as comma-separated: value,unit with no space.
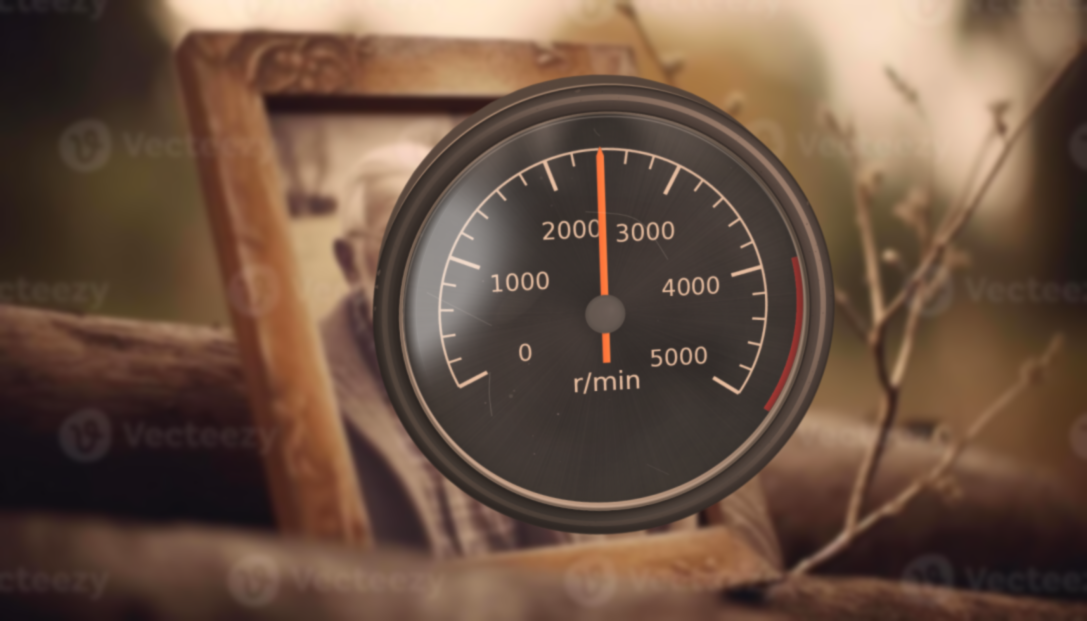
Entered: 2400,rpm
